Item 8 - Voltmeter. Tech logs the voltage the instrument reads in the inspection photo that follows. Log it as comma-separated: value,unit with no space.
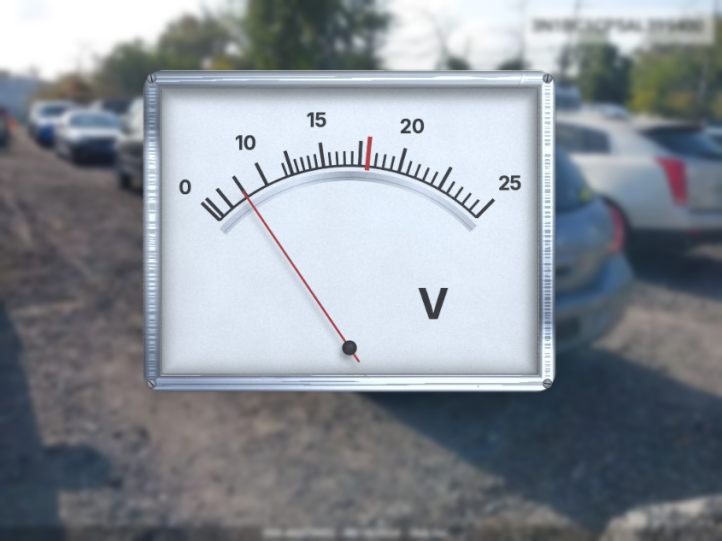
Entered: 7.5,V
